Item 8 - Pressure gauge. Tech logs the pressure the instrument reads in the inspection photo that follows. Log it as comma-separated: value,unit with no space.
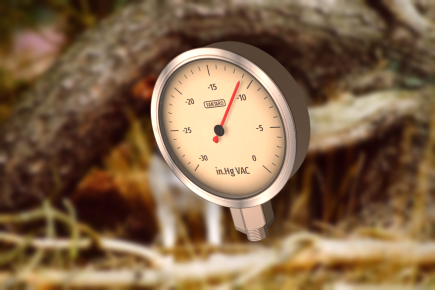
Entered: -11,inHg
